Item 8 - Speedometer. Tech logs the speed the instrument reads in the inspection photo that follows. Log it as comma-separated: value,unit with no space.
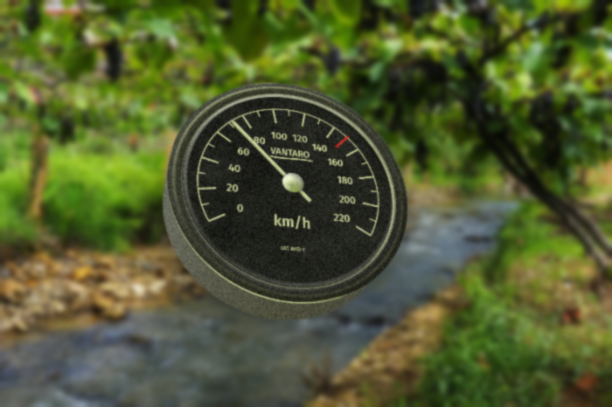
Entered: 70,km/h
